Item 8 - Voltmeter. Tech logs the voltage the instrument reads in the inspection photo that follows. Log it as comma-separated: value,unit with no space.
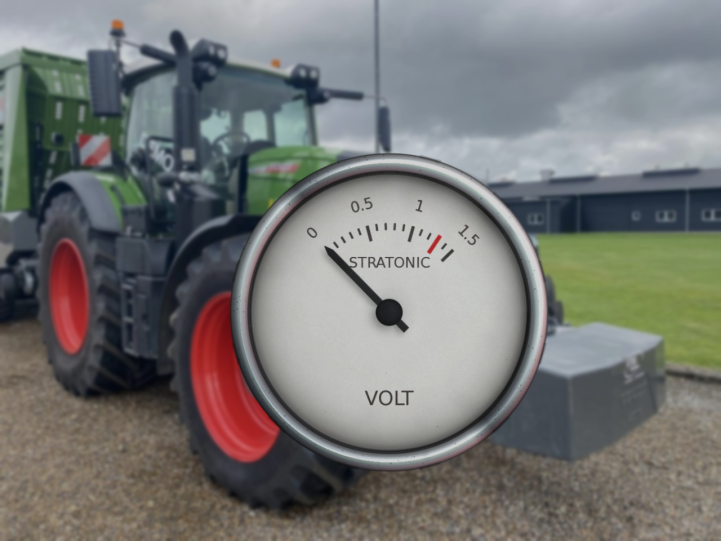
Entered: 0,V
